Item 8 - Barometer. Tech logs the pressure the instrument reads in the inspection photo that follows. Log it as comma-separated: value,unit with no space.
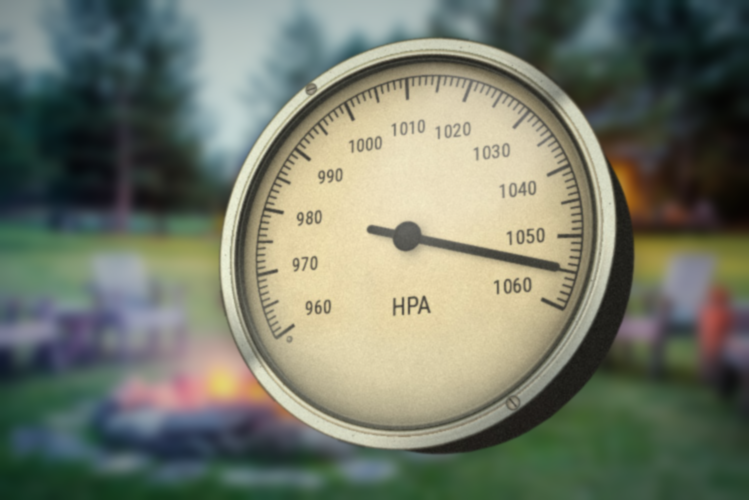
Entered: 1055,hPa
